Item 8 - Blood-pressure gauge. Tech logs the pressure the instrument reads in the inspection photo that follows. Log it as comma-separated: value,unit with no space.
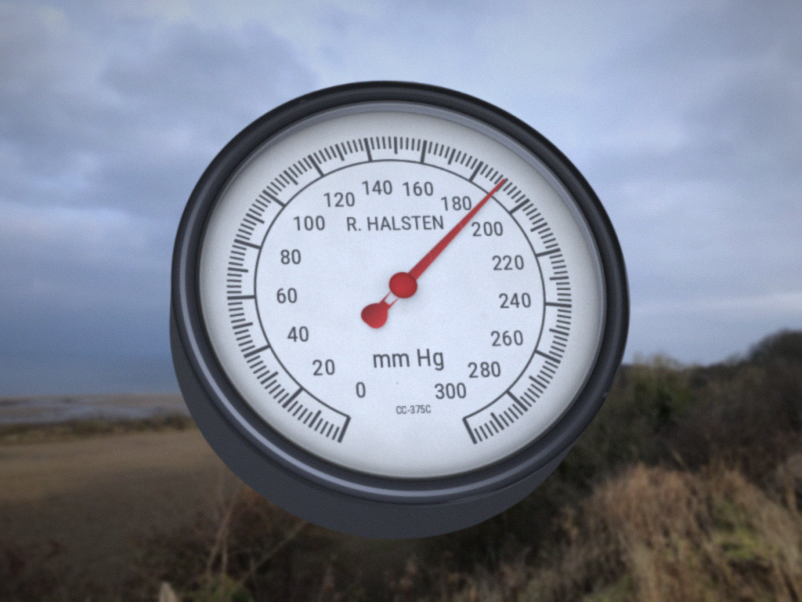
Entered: 190,mmHg
